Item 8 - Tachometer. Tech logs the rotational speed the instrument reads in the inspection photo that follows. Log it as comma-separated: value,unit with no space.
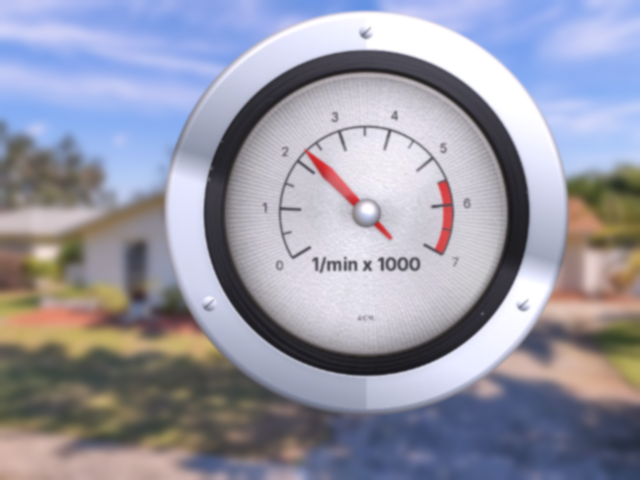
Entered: 2250,rpm
